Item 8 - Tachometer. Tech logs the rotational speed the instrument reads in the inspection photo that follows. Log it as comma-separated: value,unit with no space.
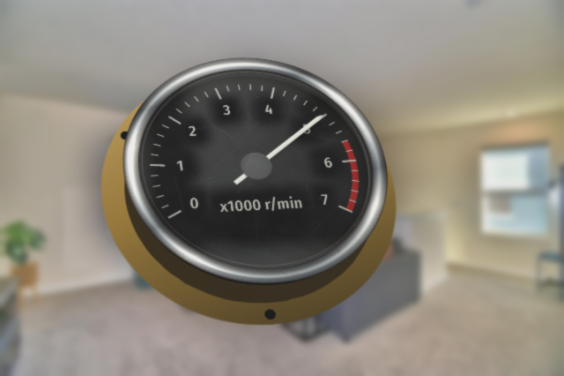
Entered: 5000,rpm
